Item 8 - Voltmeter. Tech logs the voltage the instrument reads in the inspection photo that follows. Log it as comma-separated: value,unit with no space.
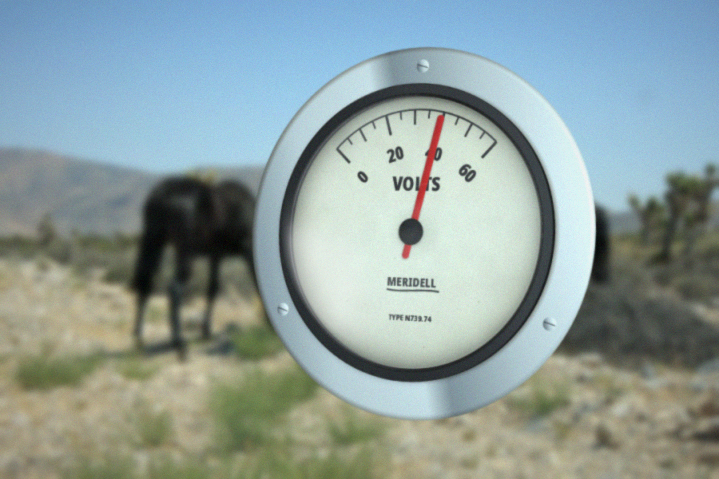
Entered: 40,V
